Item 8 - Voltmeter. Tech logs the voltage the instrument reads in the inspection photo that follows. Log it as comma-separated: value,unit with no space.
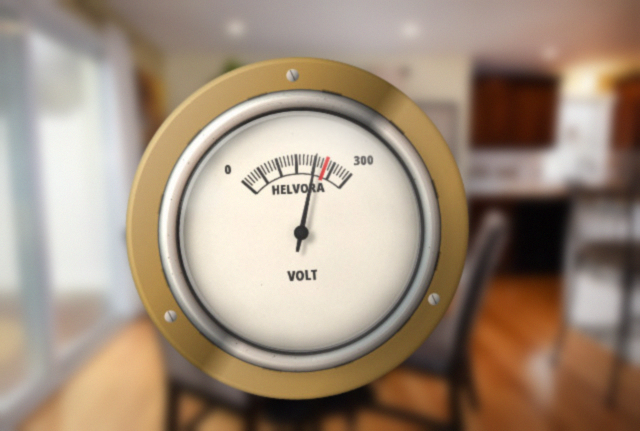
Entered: 200,V
